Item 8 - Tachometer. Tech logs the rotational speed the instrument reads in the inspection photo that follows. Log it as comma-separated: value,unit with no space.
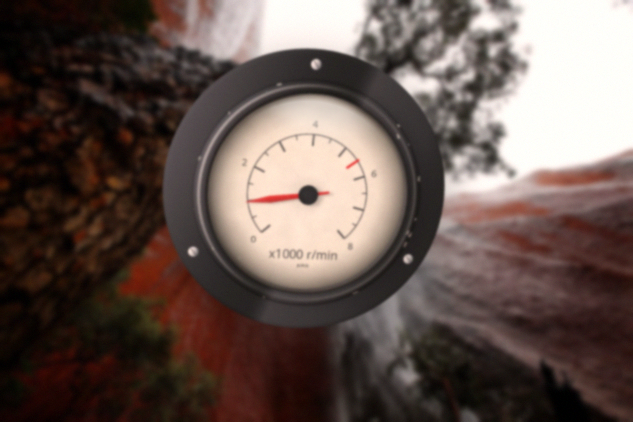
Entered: 1000,rpm
